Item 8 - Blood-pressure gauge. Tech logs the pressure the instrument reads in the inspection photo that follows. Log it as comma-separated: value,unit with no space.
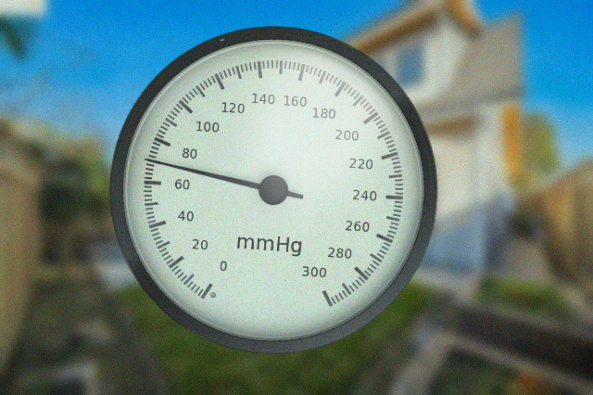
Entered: 70,mmHg
